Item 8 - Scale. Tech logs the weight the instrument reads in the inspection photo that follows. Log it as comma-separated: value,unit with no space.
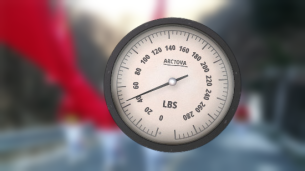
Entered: 44,lb
